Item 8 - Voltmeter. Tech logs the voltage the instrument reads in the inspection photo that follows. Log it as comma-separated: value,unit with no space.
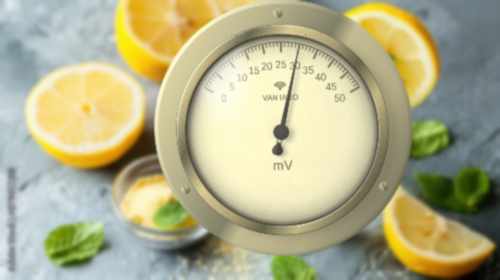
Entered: 30,mV
